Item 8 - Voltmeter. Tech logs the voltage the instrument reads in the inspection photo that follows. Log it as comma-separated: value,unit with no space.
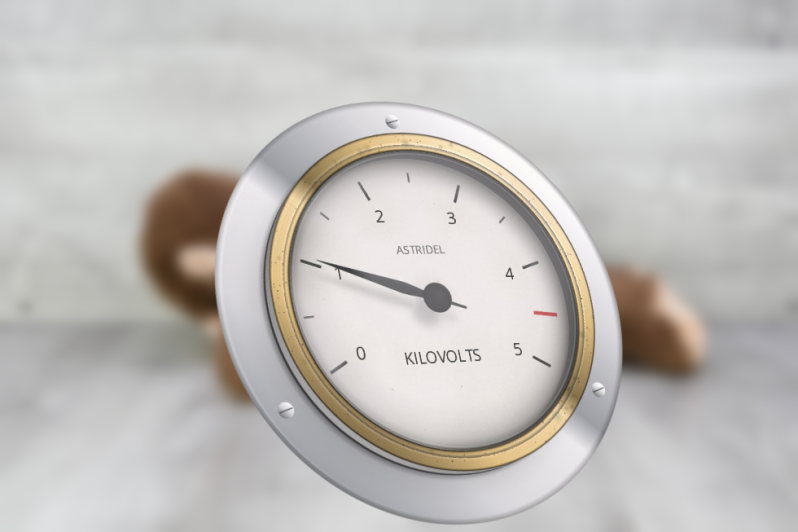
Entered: 1,kV
